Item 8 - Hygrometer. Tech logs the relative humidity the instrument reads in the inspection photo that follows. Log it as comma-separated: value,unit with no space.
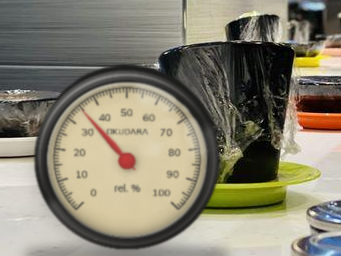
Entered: 35,%
